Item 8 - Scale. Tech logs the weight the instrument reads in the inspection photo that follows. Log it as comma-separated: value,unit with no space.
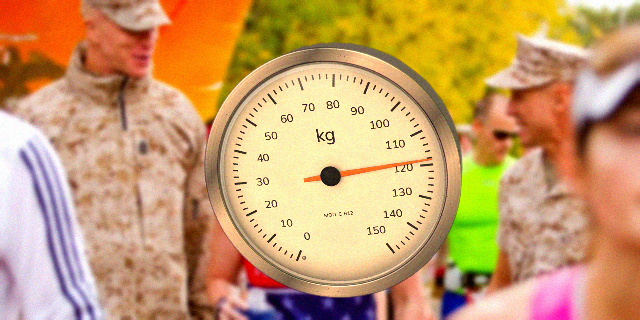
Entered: 118,kg
